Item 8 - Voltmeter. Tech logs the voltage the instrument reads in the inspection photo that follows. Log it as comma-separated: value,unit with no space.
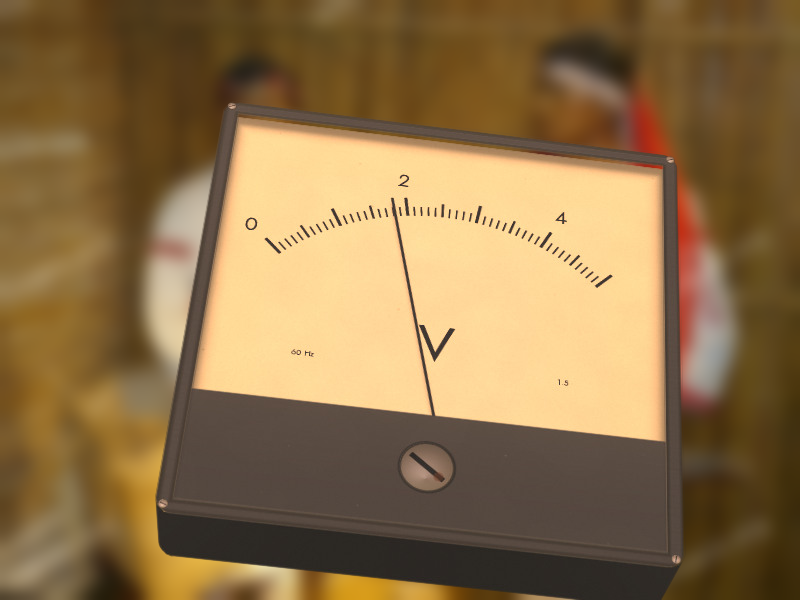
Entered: 1.8,V
